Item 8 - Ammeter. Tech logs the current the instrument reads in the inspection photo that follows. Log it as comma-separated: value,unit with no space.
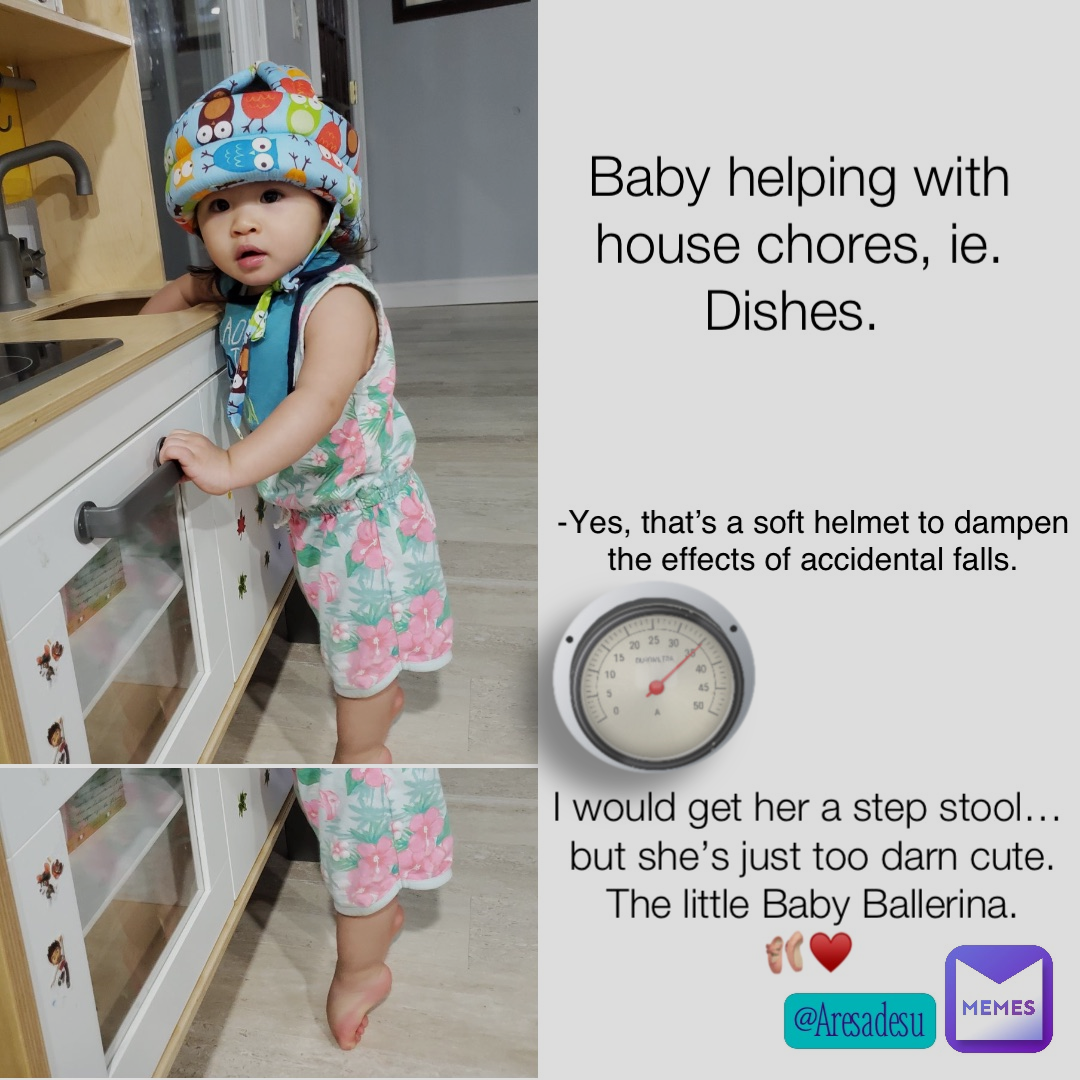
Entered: 35,A
